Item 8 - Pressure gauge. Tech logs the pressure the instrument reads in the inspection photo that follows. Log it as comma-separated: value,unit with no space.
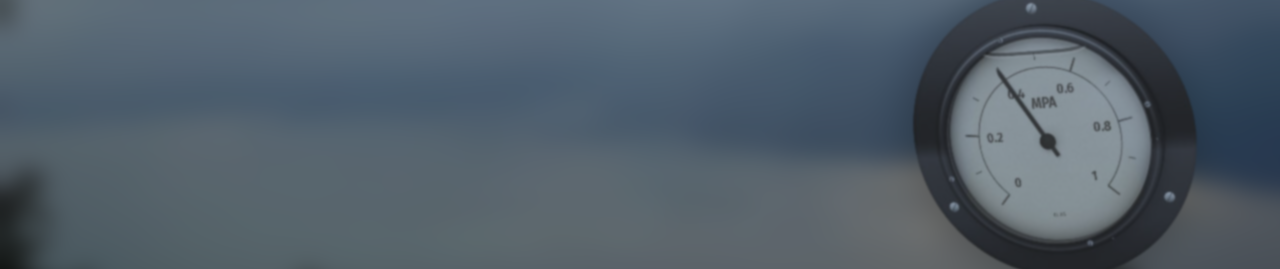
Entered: 0.4,MPa
